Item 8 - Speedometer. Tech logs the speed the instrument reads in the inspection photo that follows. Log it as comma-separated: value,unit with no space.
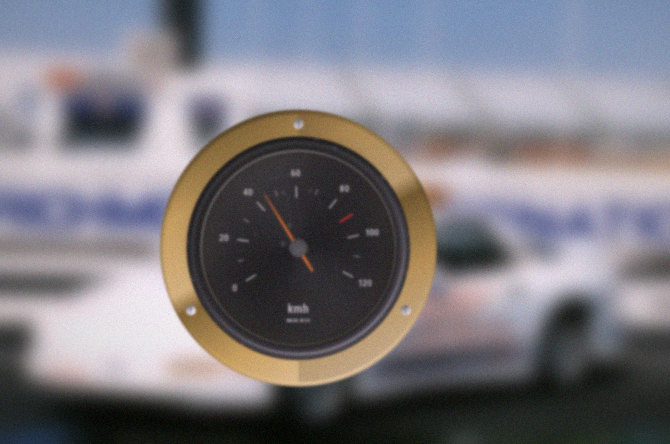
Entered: 45,km/h
